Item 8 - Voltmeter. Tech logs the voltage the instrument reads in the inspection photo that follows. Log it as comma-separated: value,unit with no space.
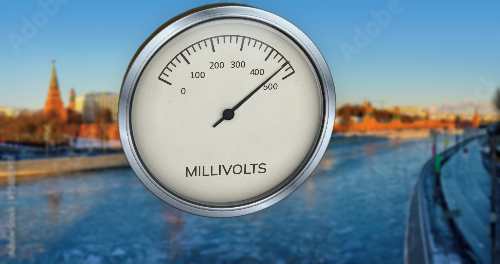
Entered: 460,mV
